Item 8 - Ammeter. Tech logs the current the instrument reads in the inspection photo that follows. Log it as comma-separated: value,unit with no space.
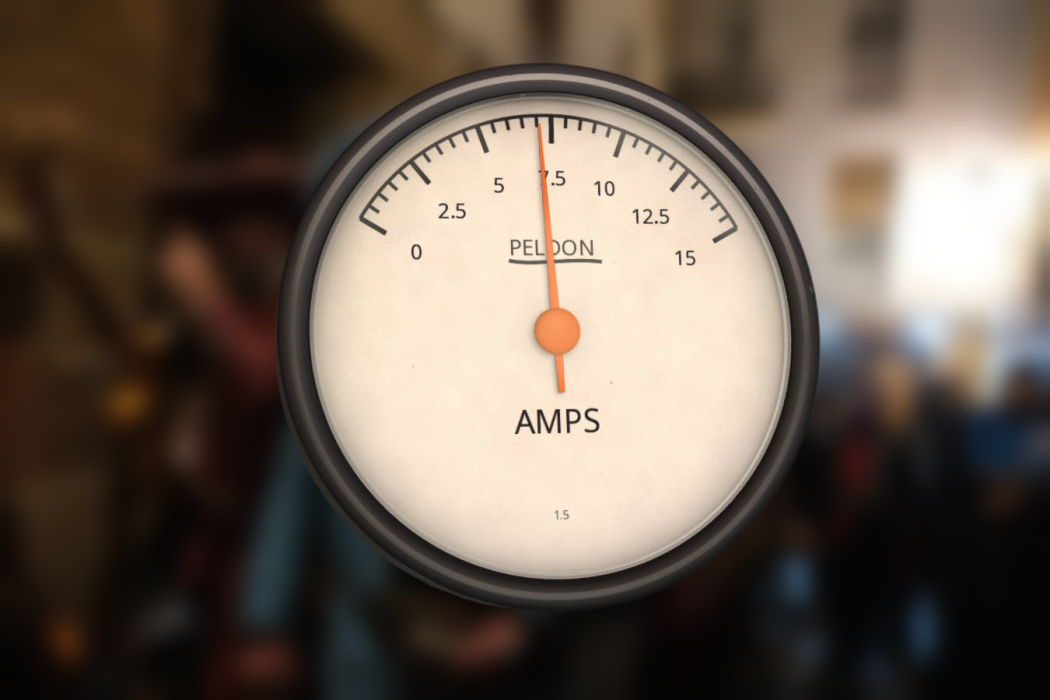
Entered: 7,A
